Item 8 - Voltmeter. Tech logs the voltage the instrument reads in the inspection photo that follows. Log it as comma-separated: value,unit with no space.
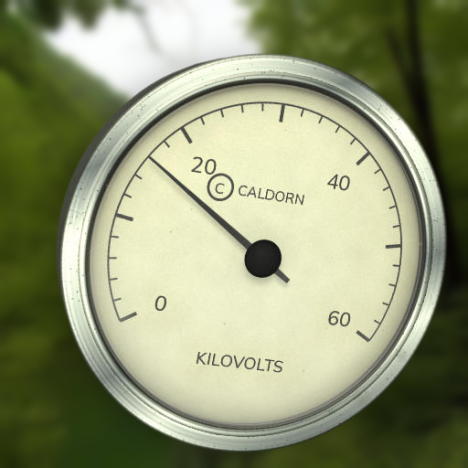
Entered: 16,kV
